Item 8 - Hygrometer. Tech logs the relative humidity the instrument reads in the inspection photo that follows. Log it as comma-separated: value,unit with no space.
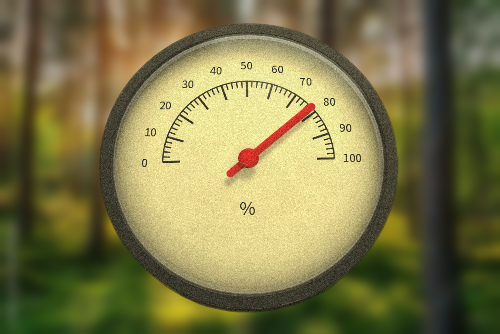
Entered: 78,%
